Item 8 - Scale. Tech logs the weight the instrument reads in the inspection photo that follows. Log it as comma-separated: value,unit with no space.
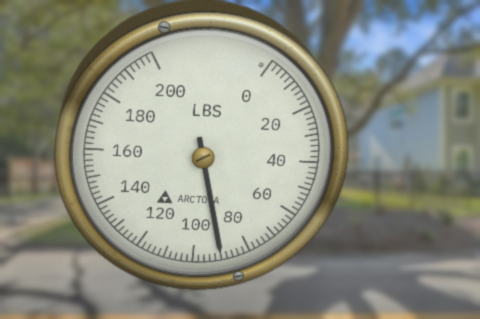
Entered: 90,lb
